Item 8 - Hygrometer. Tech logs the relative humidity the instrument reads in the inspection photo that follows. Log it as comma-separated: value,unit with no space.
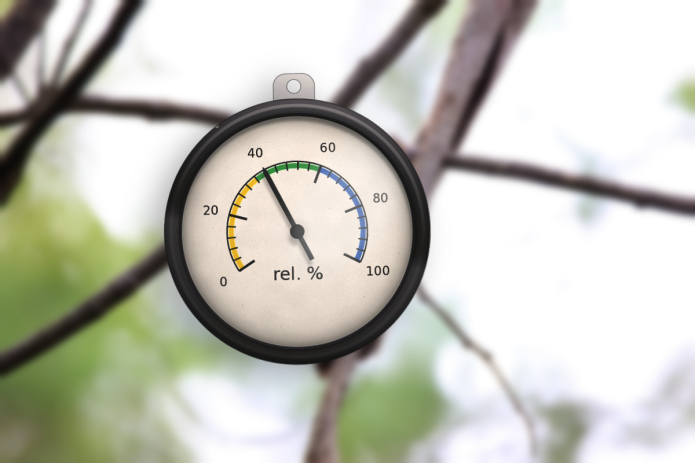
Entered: 40,%
